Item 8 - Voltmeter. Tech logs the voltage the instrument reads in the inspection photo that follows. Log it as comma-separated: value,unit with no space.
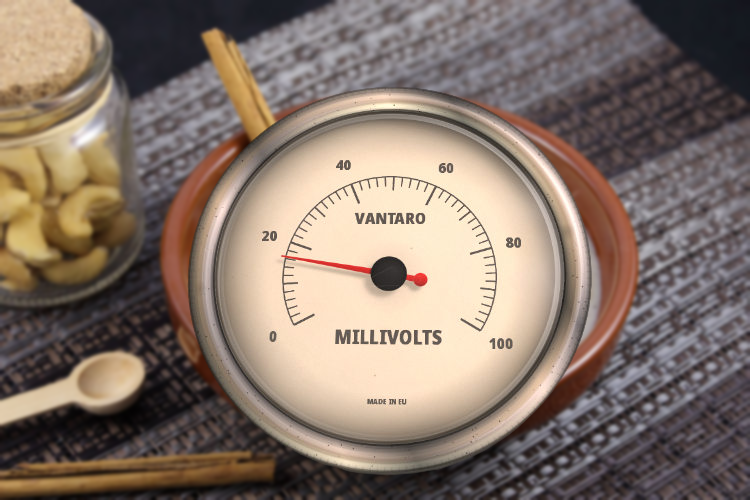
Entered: 16,mV
